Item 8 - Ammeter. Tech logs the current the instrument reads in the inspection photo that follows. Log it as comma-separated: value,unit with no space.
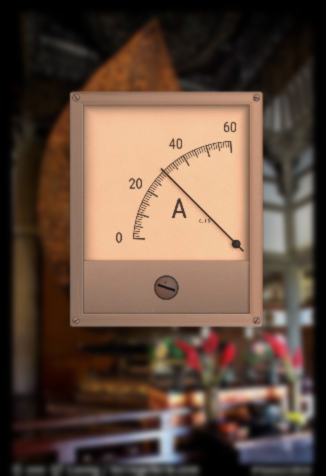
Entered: 30,A
